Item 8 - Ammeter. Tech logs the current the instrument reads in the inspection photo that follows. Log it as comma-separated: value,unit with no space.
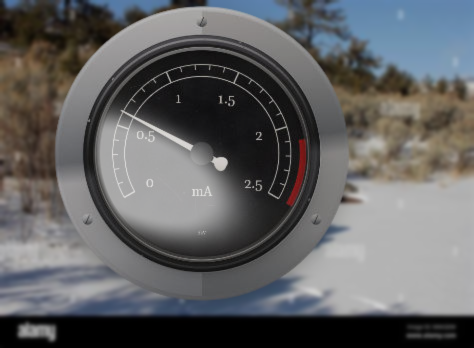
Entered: 0.6,mA
